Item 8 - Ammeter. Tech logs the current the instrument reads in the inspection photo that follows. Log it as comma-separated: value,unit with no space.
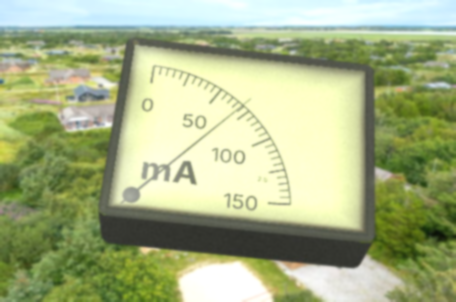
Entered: 70,mA
